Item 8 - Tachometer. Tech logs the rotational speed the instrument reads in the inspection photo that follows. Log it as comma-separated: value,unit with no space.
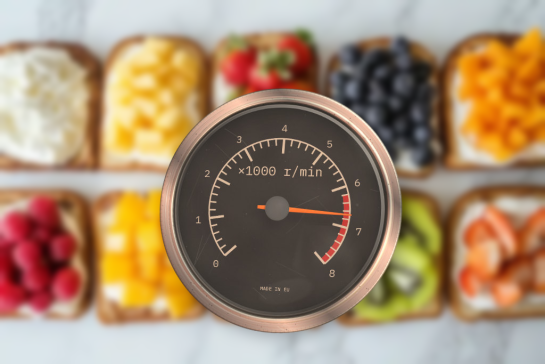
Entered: 6700,rpm
